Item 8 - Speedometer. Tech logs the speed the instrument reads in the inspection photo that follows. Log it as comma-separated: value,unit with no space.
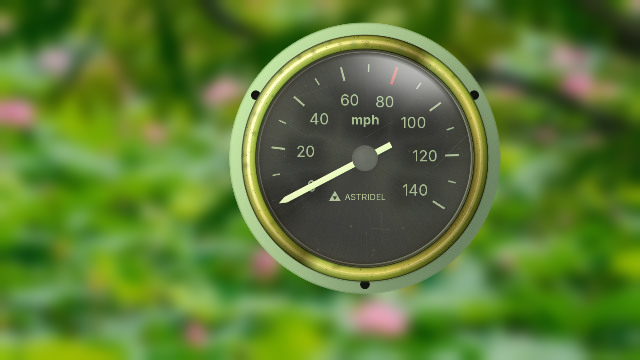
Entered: 0,mph
